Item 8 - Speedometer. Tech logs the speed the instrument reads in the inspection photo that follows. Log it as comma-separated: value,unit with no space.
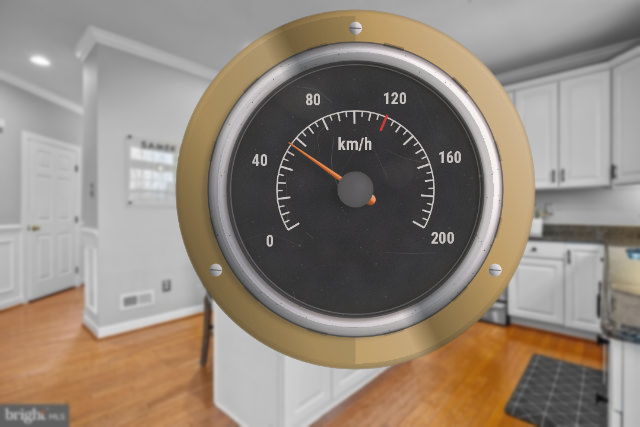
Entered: 55,km/h
